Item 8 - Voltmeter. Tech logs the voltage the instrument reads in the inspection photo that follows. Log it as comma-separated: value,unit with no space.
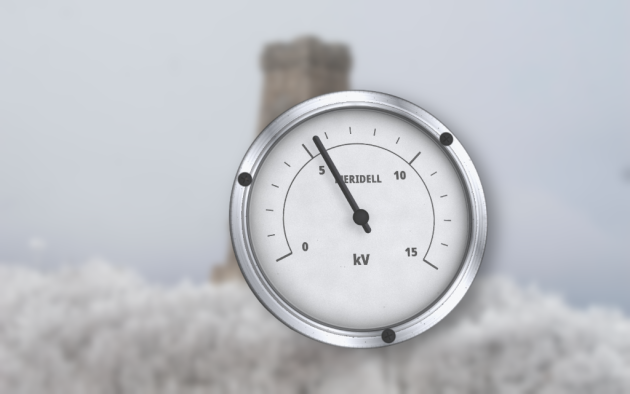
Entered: 5.5,kV
